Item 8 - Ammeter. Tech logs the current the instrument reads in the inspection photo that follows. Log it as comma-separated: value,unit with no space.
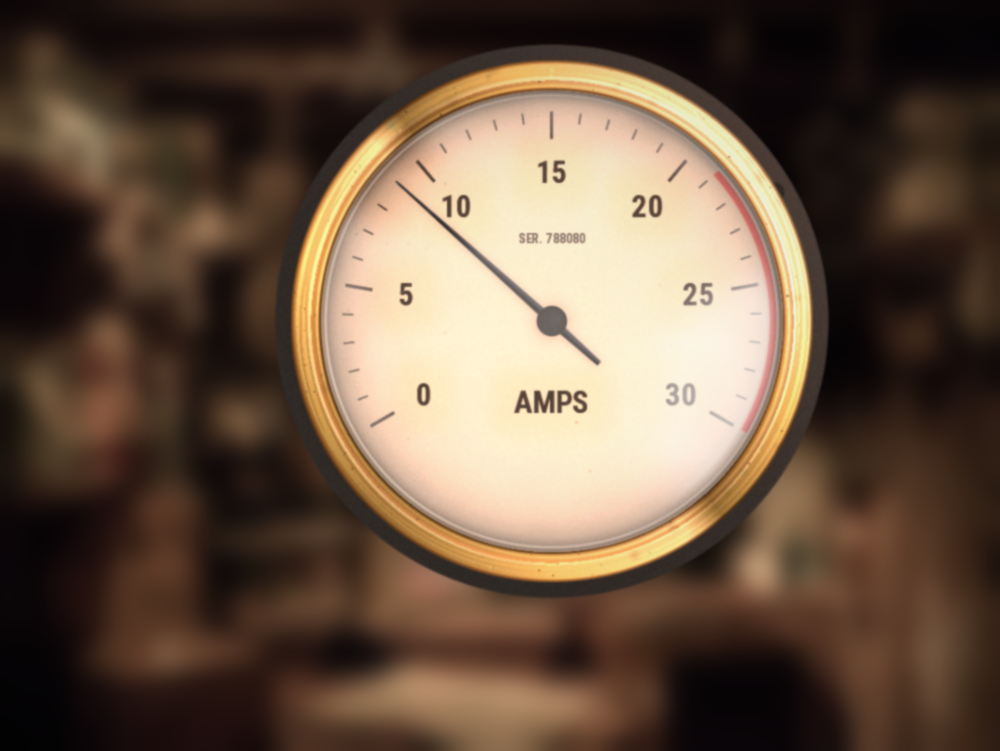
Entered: 9,A
